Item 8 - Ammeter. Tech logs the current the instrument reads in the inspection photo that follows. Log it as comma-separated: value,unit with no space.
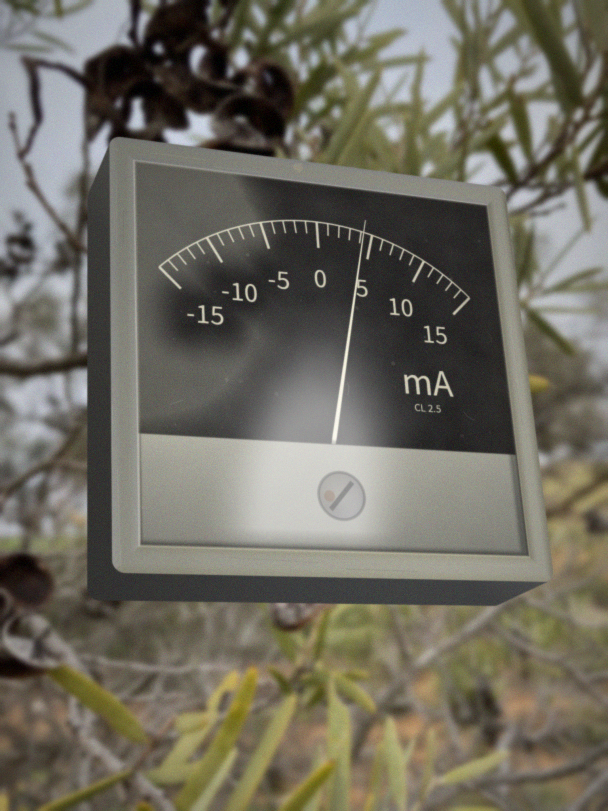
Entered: 4,mA
